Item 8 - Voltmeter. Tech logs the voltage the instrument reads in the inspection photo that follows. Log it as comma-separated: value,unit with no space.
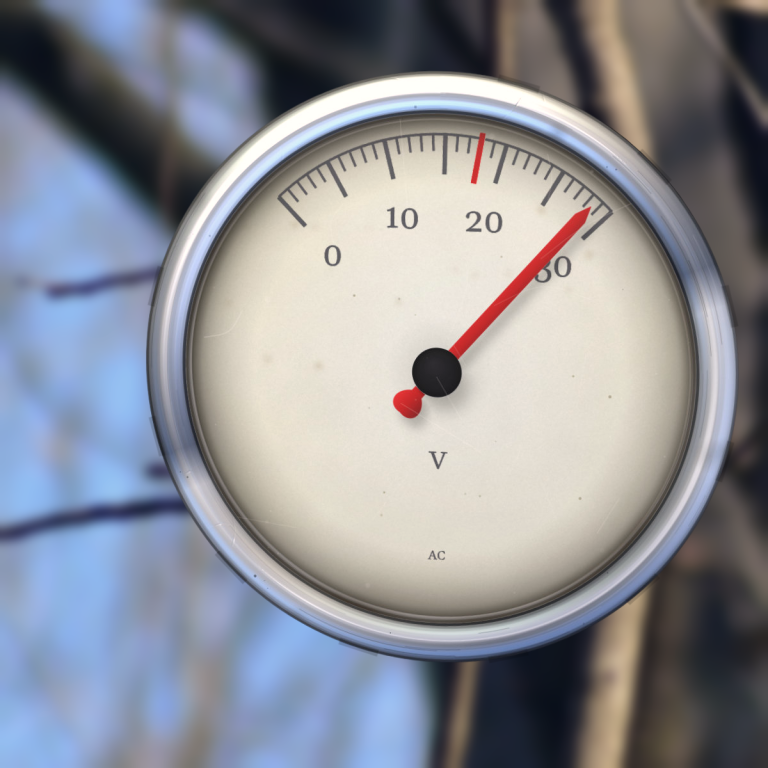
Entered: 28.5,V
